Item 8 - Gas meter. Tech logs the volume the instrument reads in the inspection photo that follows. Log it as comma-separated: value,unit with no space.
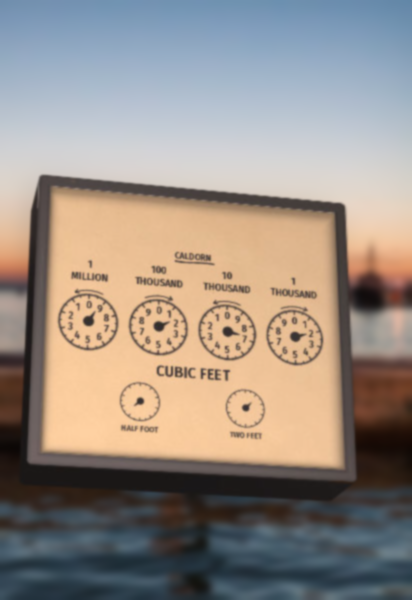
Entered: 917200,ft³
